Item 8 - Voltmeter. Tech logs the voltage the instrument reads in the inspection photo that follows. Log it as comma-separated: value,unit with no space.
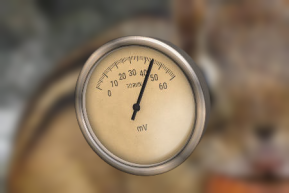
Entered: 45,mV
